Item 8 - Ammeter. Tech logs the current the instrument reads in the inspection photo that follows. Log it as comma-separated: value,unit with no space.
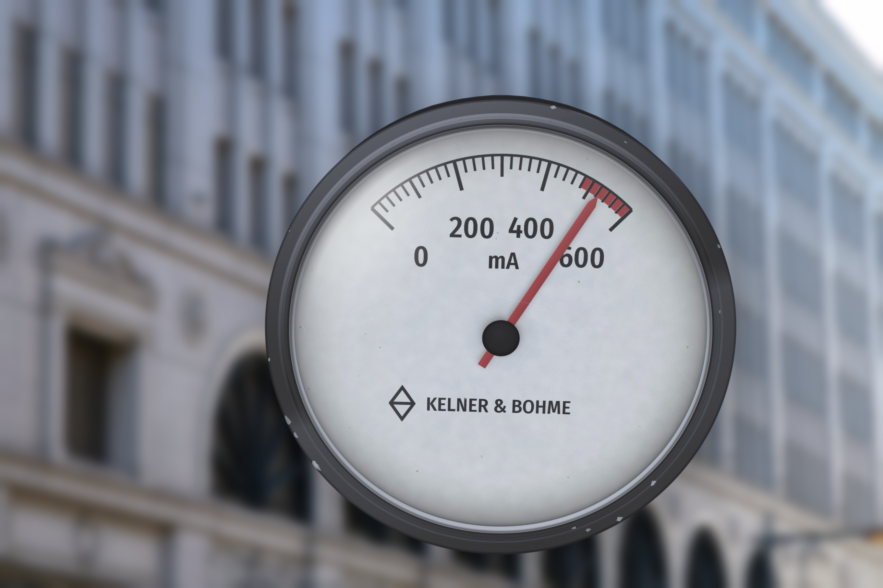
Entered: 520,mA
